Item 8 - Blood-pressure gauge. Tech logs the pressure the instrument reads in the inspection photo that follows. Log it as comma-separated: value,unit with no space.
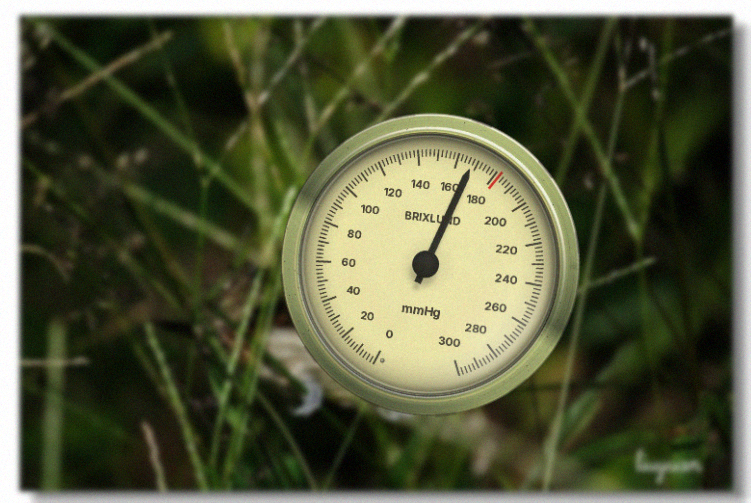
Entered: 168,mmHg
